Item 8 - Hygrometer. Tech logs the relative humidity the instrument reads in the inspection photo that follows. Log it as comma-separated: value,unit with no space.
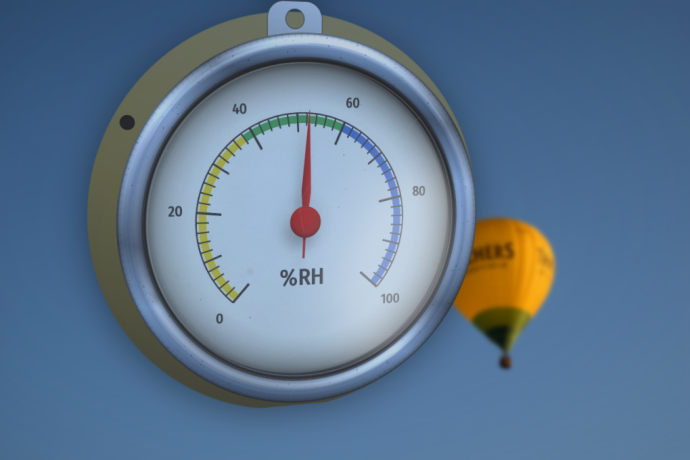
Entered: 52,%
